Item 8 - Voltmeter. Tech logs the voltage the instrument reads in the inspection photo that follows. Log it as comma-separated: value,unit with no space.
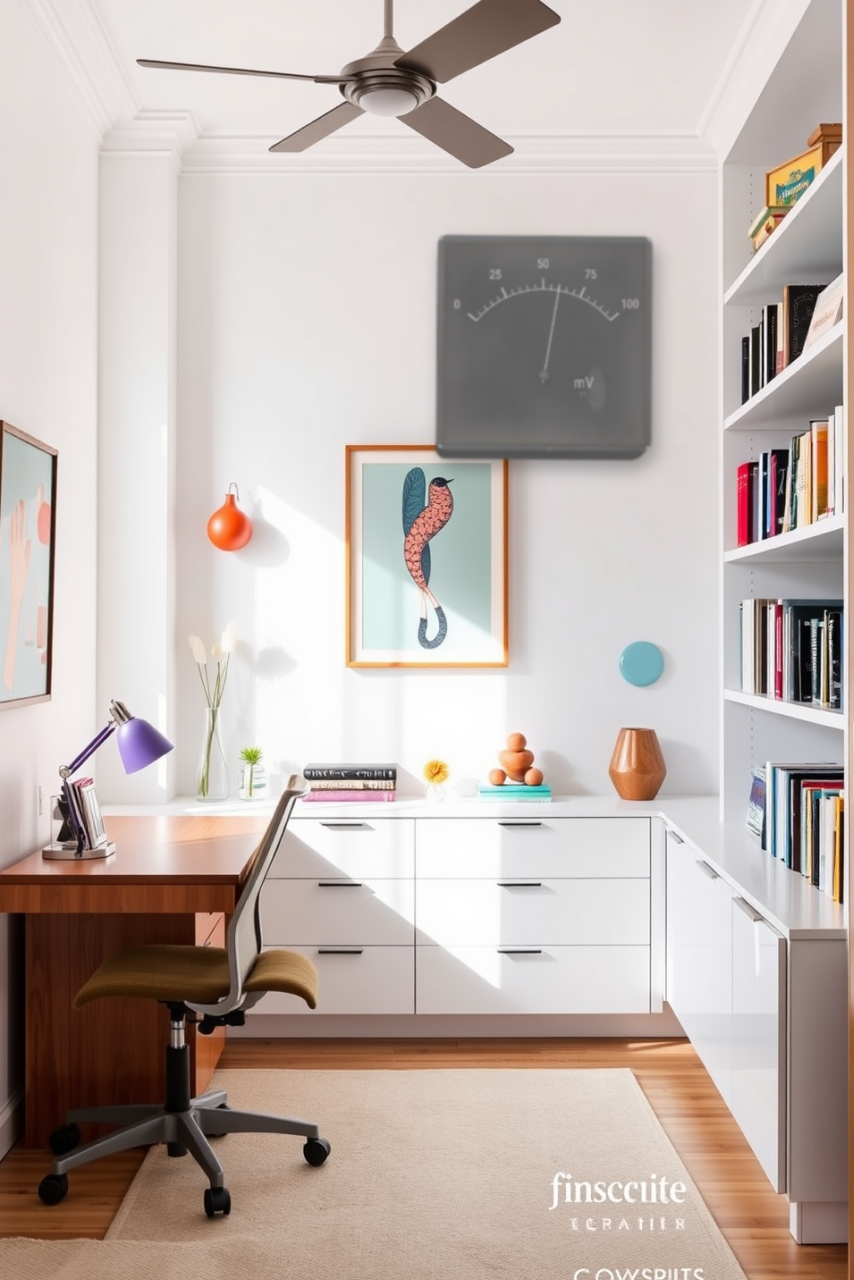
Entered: 60,mV
